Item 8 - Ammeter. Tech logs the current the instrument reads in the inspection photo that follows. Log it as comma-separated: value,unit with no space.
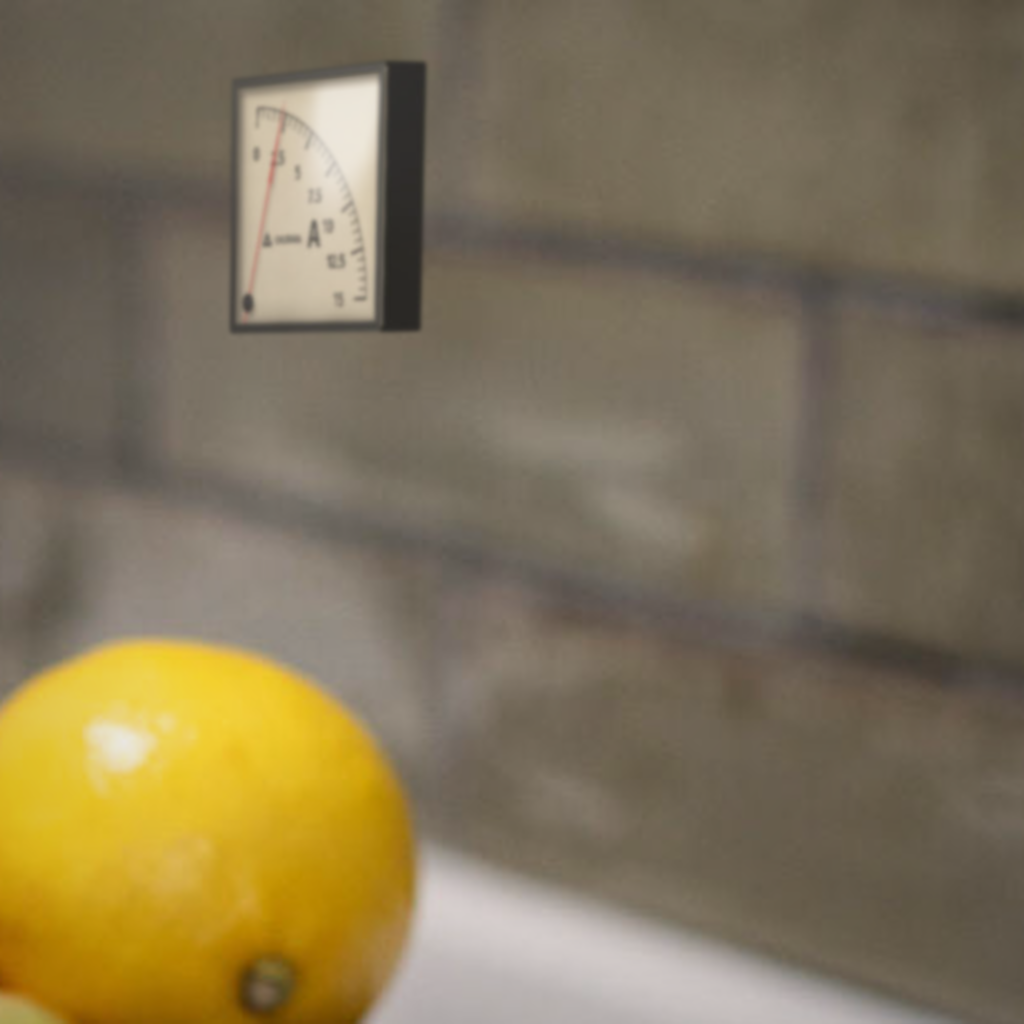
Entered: 2.5,A
